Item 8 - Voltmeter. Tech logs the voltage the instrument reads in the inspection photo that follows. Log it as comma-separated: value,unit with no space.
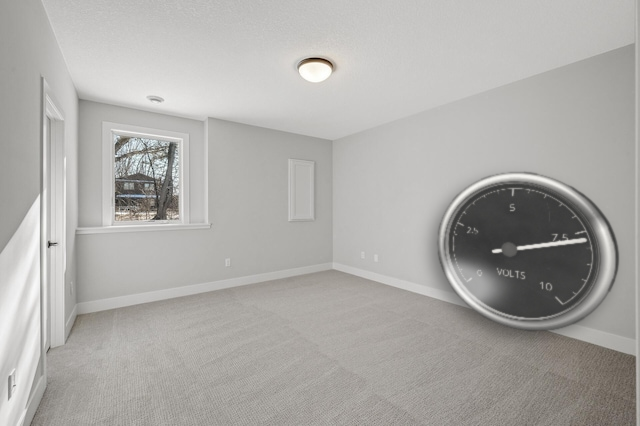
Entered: 7.75,V
